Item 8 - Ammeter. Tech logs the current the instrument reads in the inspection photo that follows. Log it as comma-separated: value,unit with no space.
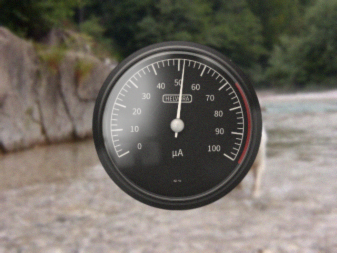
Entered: 52,µA
